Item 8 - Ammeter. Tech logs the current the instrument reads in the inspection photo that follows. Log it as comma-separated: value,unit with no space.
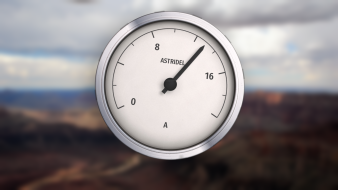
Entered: 13,A
